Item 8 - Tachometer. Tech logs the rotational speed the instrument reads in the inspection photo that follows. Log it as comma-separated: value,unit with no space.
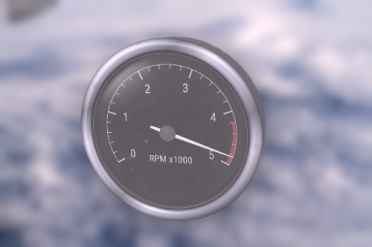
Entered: 4800,rpm
